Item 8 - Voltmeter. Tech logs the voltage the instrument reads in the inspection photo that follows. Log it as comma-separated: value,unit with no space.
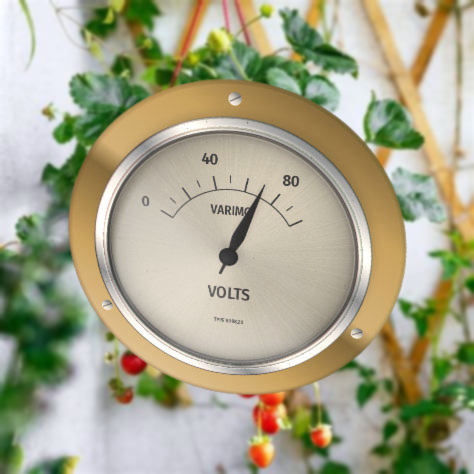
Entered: 70,V
